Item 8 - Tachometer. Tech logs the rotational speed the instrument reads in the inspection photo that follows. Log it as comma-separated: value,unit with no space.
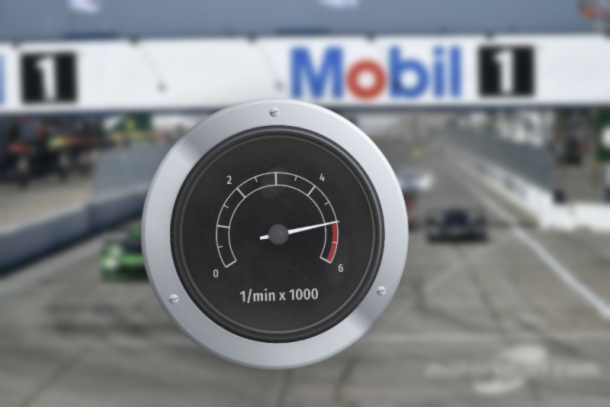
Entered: 5000,rpm
